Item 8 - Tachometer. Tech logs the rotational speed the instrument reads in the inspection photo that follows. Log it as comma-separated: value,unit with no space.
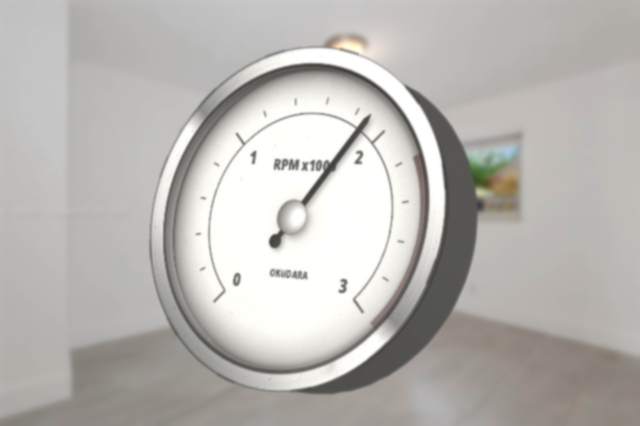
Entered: 1900,rpm
